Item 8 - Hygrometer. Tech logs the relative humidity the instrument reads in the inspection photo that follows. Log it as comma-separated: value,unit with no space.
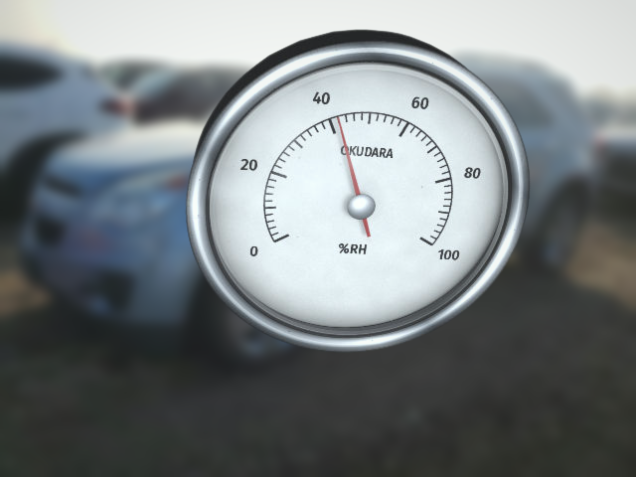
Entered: 42,%
